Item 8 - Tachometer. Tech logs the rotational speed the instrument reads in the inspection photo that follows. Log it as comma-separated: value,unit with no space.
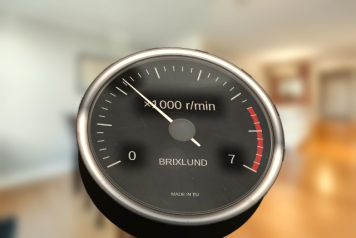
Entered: 2200,rpm
